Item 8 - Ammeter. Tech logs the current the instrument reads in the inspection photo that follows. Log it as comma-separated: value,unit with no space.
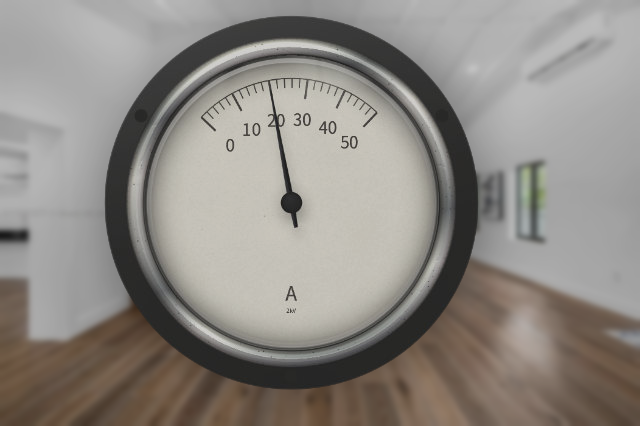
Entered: 20,A
